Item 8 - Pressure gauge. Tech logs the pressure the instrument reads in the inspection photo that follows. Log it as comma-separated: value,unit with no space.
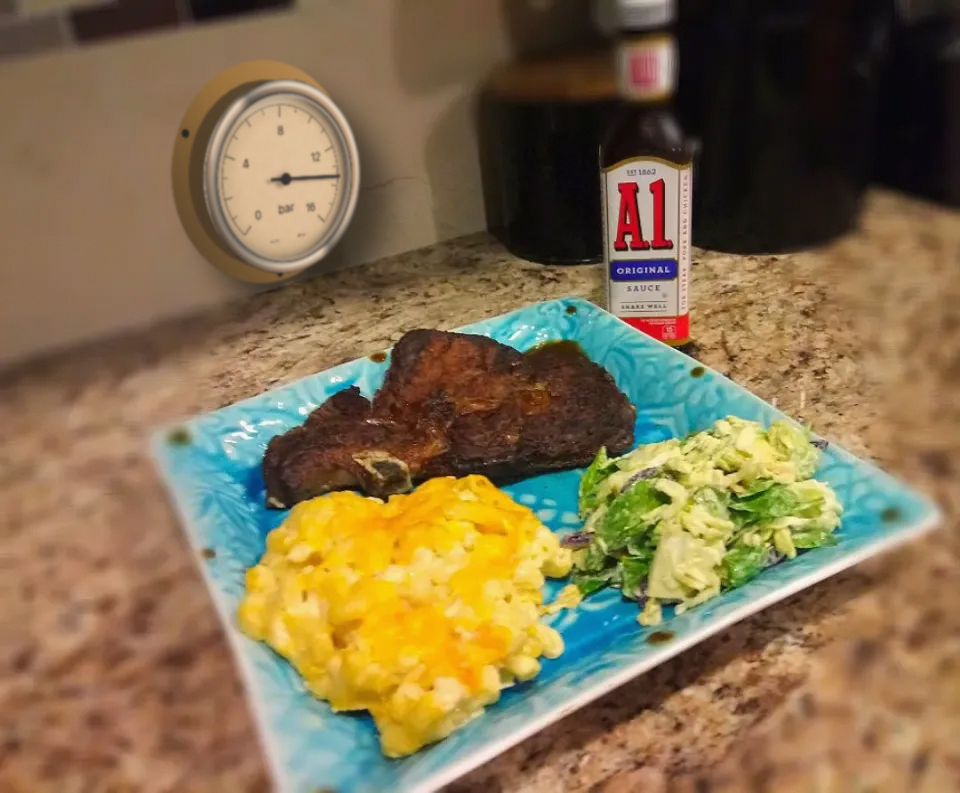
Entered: 13.5,bar
